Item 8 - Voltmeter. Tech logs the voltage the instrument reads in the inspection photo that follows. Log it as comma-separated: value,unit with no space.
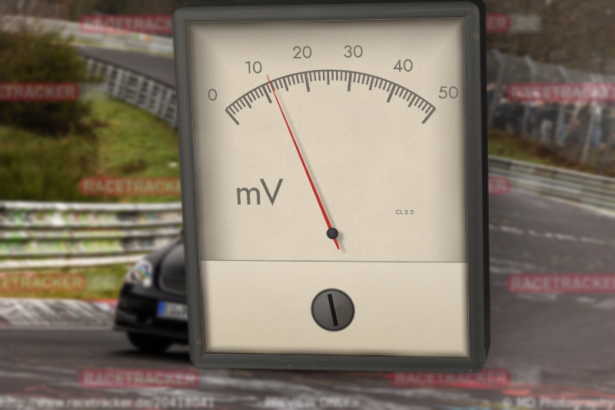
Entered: 12,mV
